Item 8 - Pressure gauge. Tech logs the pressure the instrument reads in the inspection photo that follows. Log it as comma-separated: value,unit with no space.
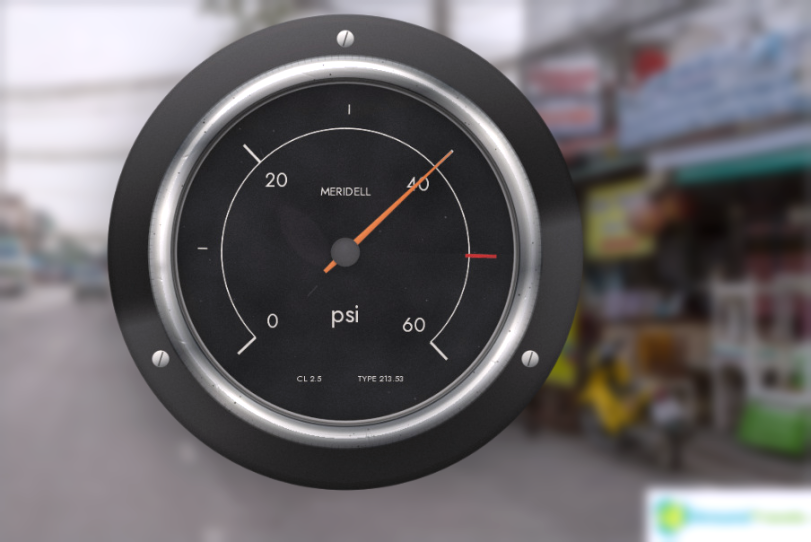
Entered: 40,psi
